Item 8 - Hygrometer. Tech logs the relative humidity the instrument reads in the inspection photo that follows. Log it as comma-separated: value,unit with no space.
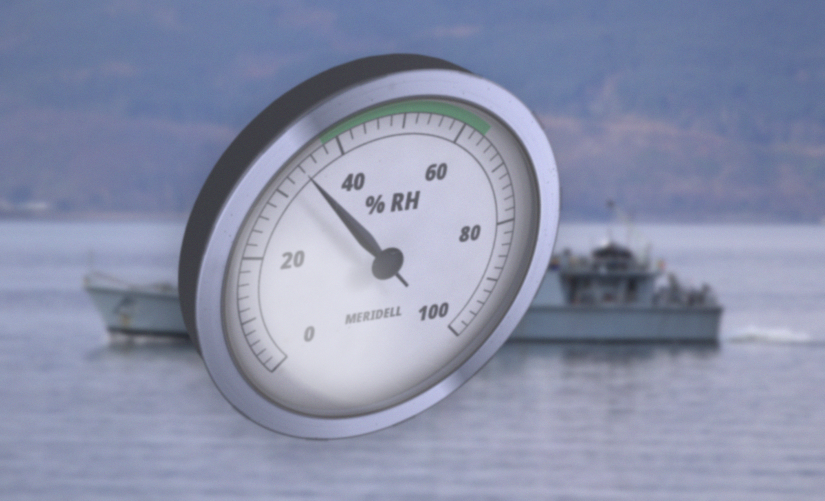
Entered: 34,%
